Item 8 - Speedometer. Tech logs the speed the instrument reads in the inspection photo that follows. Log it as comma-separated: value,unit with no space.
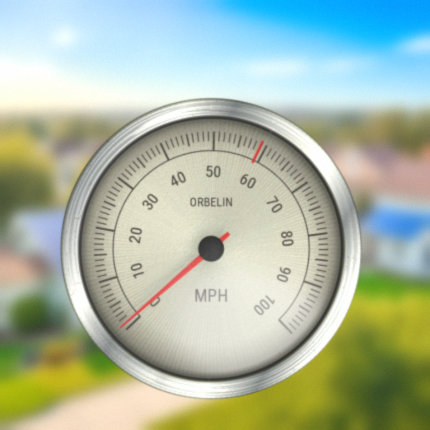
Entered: 1,mph
